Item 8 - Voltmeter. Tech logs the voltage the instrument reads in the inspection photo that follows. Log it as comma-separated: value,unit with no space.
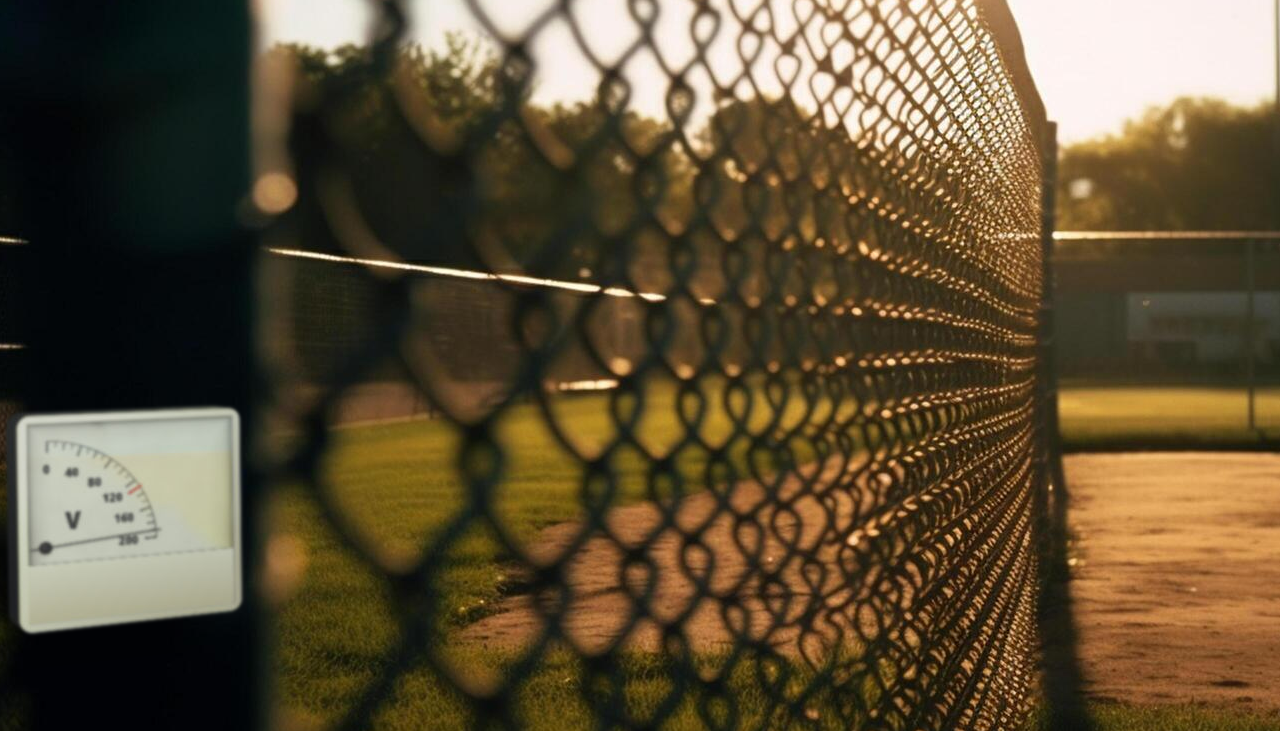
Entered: 190,V
